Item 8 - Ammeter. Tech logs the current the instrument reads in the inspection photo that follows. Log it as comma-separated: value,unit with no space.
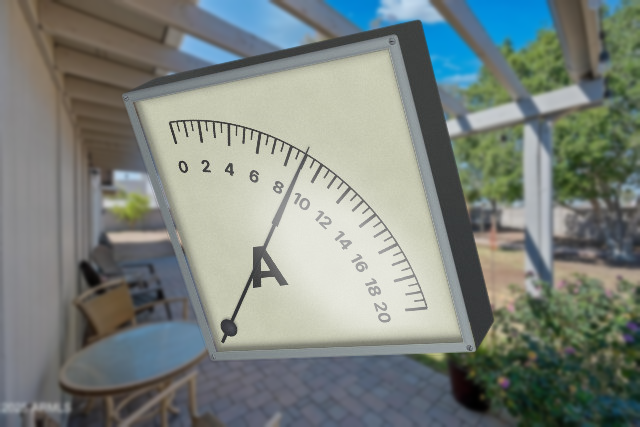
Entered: 9,A
